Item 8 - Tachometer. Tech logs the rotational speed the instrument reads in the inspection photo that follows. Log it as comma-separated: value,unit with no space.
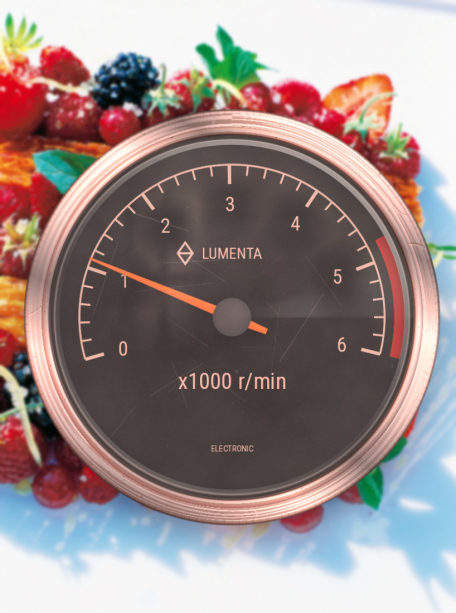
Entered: 1100,rpm
